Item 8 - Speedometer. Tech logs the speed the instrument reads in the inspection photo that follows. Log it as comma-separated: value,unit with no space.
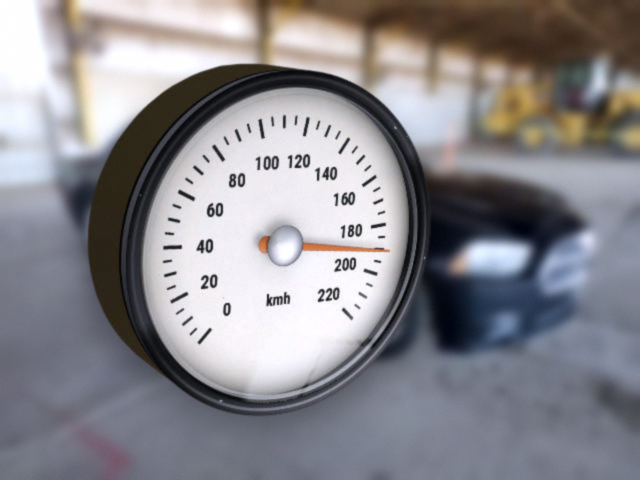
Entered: 190,km/h
